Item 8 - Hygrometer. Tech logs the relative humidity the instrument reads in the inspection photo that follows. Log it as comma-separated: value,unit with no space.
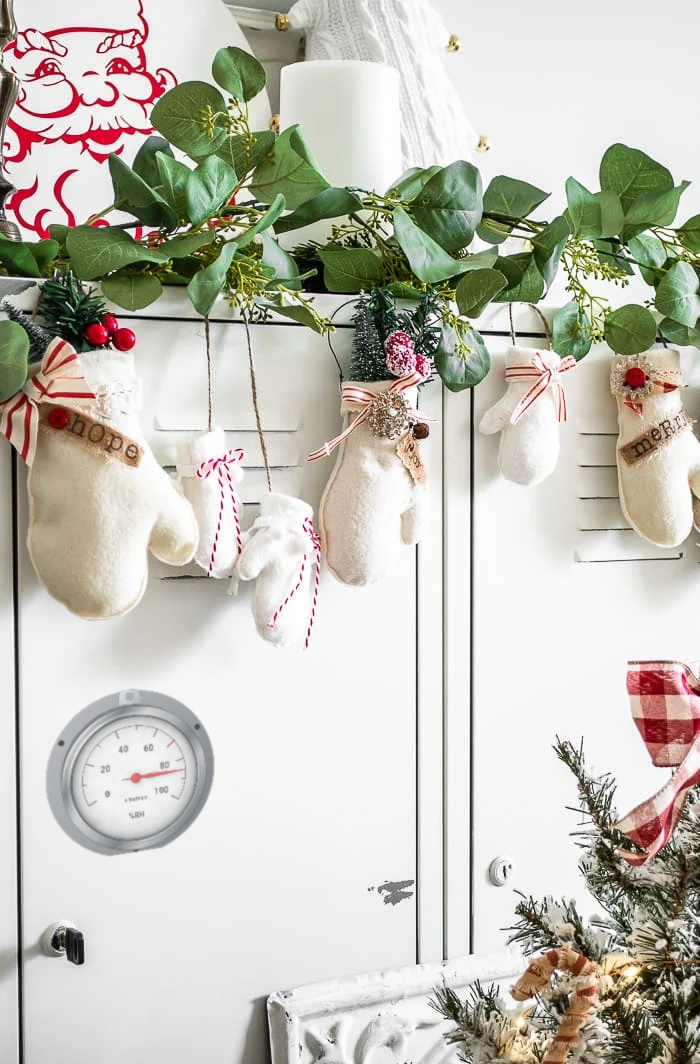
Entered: 85,%
